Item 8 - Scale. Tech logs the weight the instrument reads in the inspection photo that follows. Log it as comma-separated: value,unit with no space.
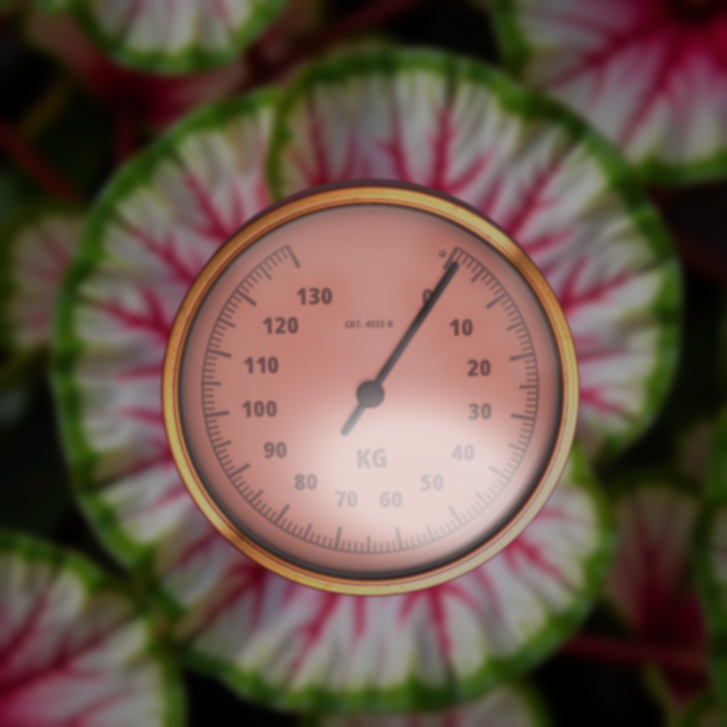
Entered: 1,kg
